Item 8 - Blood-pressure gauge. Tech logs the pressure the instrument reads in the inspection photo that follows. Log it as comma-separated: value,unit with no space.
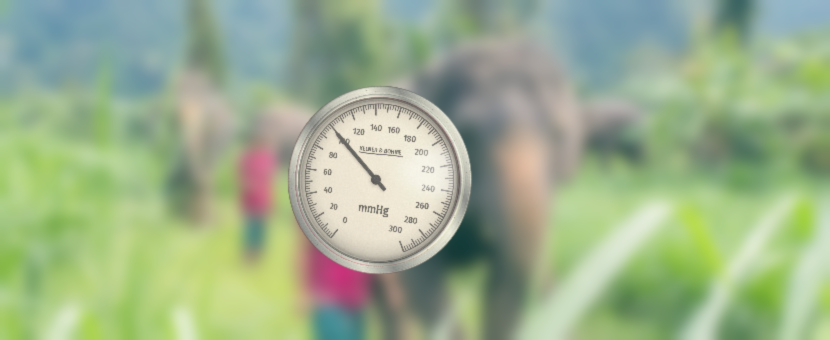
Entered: 100,mmHg
